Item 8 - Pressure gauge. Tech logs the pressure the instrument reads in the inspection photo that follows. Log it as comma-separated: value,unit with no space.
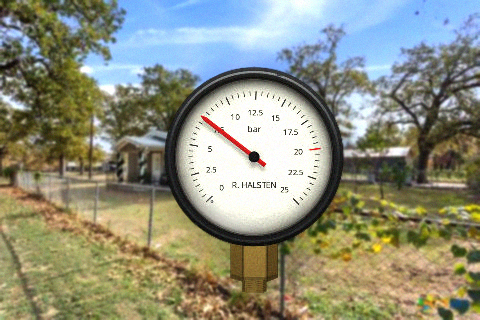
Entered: 7.5,bar
